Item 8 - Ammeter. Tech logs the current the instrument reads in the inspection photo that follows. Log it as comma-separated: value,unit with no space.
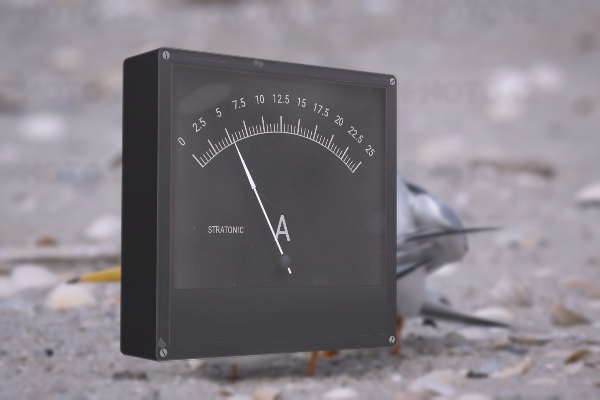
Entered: 5,A
